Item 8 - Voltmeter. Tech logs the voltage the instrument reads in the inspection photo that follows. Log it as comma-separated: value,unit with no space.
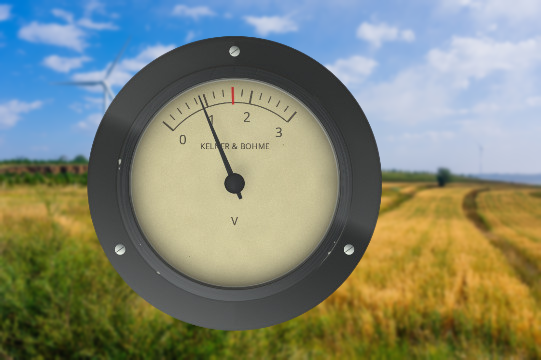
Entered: 0.9,V
